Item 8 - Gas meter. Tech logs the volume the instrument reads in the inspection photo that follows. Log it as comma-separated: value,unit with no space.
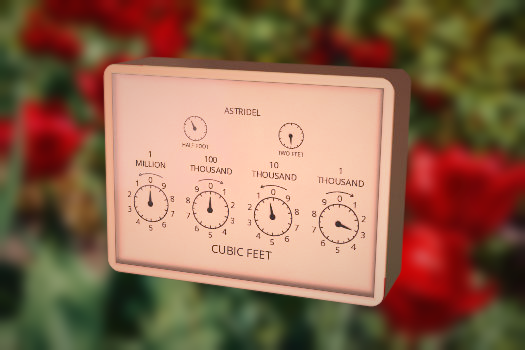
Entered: 300,ft³
